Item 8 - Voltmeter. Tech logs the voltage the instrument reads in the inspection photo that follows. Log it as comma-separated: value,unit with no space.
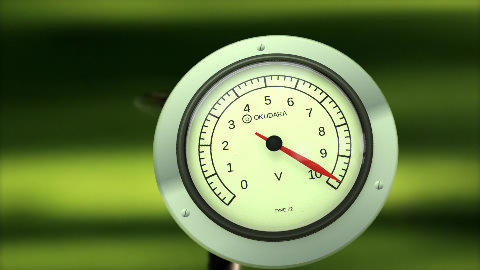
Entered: 9.8,V
